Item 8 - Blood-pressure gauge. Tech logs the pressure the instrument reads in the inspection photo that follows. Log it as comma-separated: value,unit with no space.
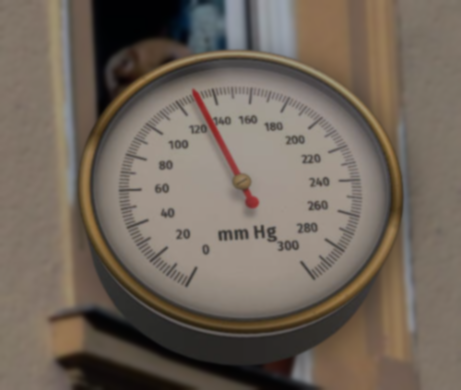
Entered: 130,mmHg
